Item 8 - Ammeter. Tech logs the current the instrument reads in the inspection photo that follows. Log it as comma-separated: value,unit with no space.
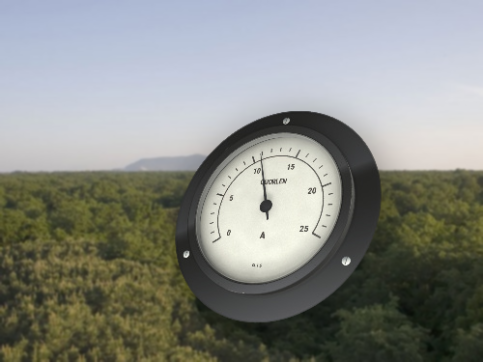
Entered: 11,A
